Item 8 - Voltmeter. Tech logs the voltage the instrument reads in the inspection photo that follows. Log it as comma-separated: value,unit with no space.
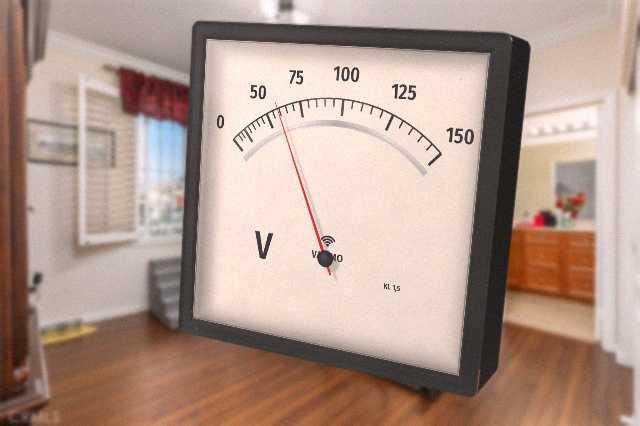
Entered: 60,V
